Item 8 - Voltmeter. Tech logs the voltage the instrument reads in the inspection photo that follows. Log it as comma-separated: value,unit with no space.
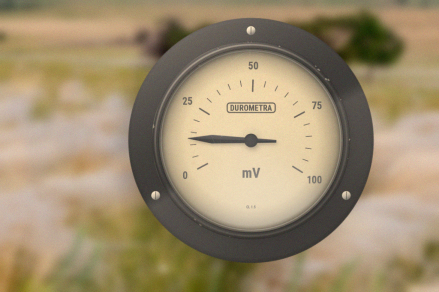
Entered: 12.5,mV
